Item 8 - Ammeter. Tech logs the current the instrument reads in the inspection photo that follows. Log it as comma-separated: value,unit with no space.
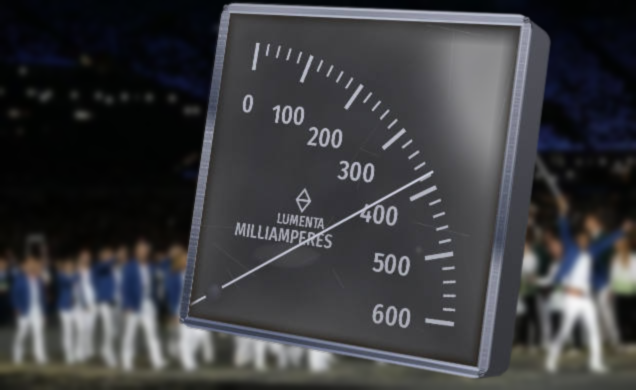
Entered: 380,mA
